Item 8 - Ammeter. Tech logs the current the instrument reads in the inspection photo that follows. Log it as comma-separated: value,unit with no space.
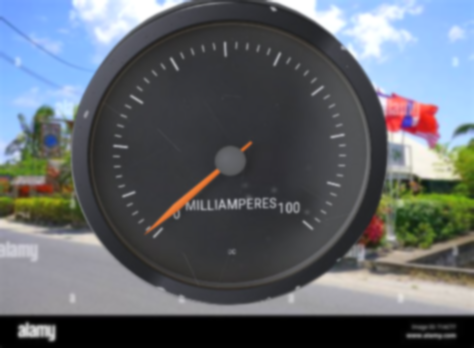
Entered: 2,mA
